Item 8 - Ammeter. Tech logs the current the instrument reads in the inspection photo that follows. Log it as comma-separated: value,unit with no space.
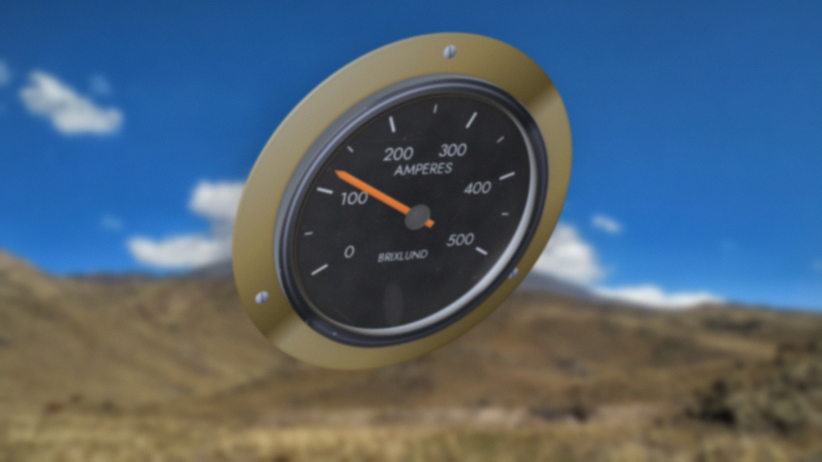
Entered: 125,A
